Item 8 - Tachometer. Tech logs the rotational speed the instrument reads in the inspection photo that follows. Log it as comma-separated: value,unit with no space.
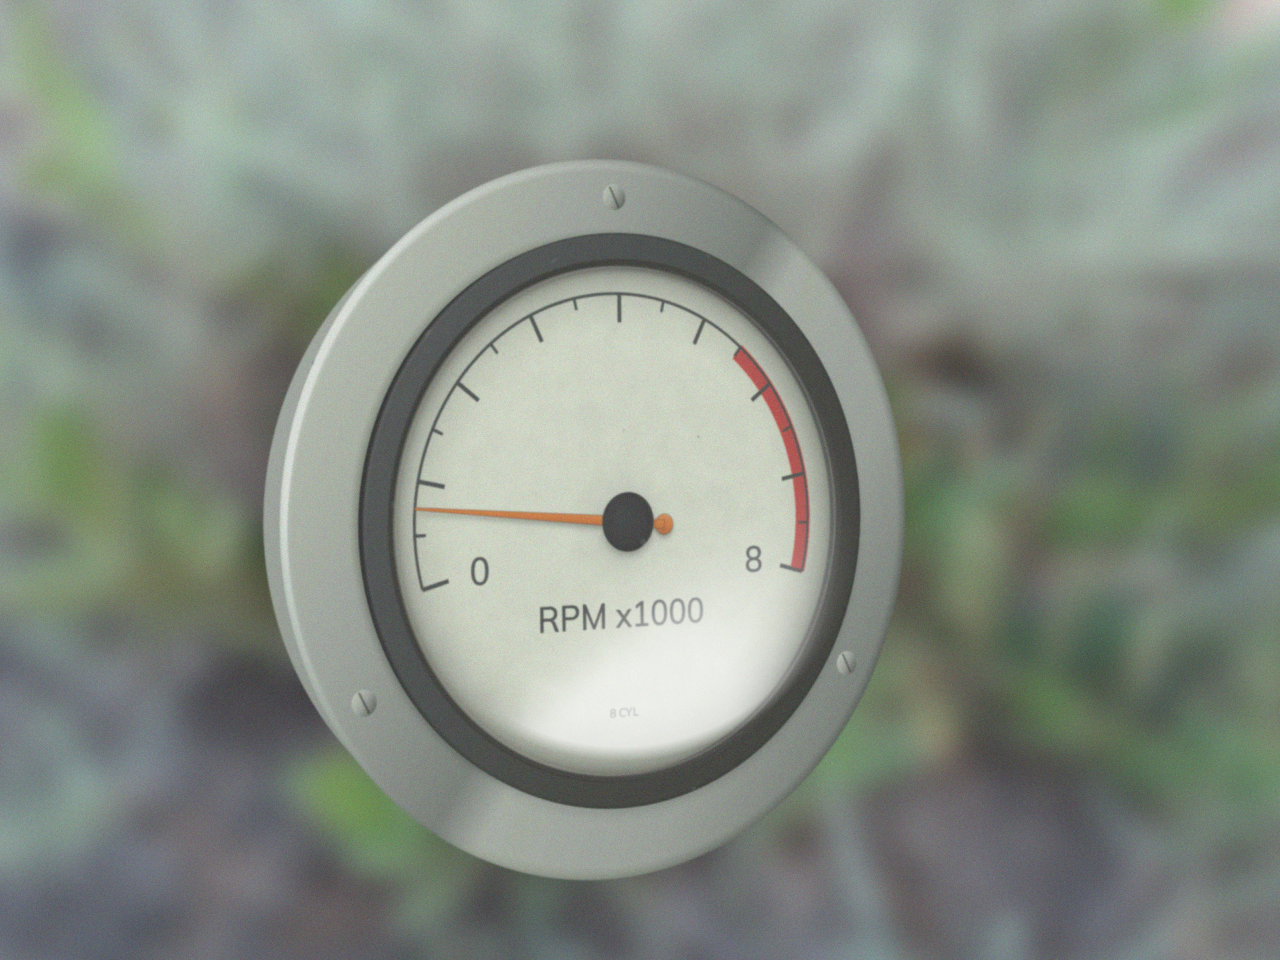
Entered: 750,rpm
